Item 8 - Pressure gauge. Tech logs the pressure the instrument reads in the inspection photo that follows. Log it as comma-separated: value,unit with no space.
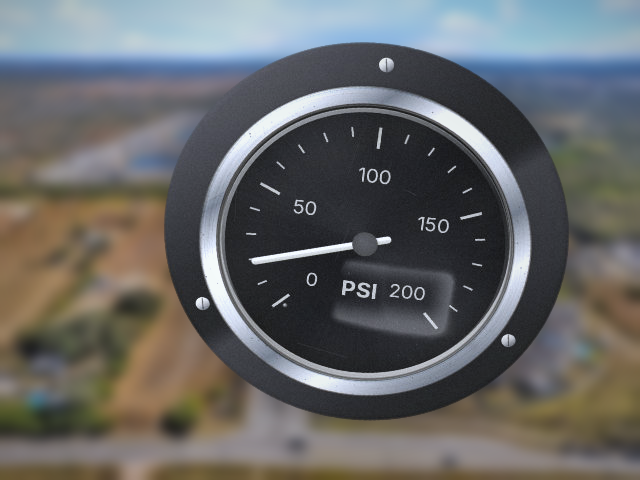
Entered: 20,psi
